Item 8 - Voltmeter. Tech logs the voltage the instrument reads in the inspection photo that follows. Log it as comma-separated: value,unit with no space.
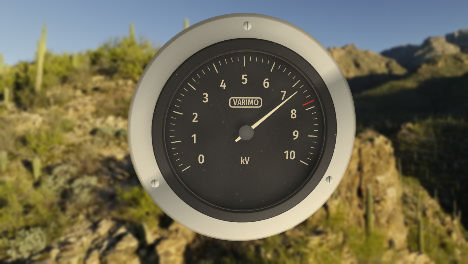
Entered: 7.2,kV
